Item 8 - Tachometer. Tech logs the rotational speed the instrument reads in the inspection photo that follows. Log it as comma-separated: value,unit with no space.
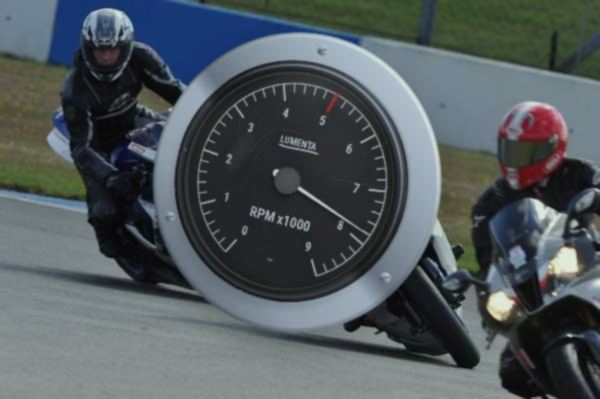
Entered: 7800,rpm
